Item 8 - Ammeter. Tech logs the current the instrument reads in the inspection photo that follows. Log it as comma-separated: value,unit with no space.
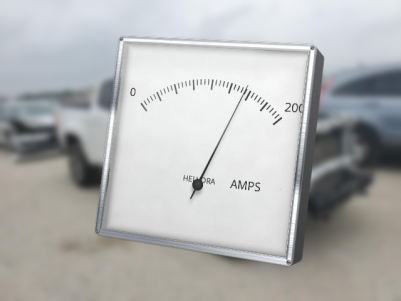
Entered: 145,A
